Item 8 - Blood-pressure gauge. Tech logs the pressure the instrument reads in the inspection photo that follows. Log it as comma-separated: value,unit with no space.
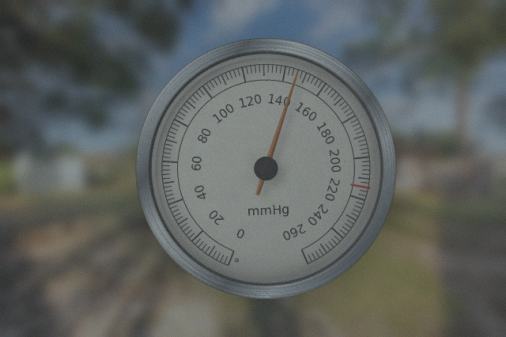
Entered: 146,mmHg
